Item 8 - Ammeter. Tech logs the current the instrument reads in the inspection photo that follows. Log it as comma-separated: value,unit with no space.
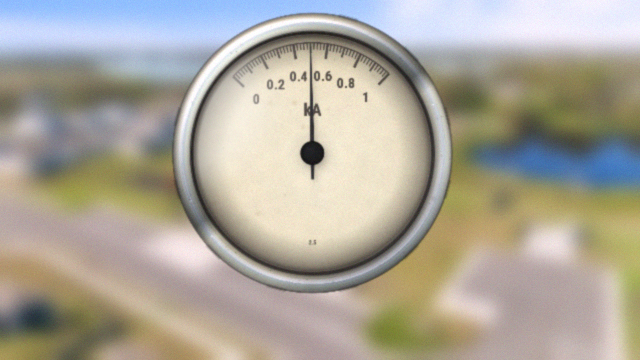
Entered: 0.5,kA
